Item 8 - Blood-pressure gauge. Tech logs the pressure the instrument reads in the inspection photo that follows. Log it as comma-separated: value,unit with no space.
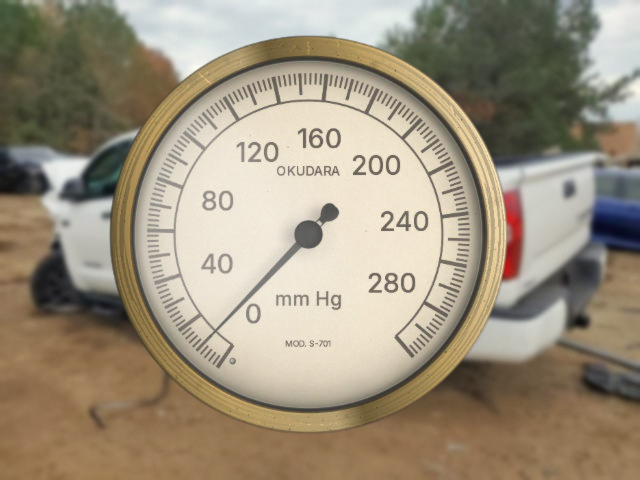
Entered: 10,mmHg
